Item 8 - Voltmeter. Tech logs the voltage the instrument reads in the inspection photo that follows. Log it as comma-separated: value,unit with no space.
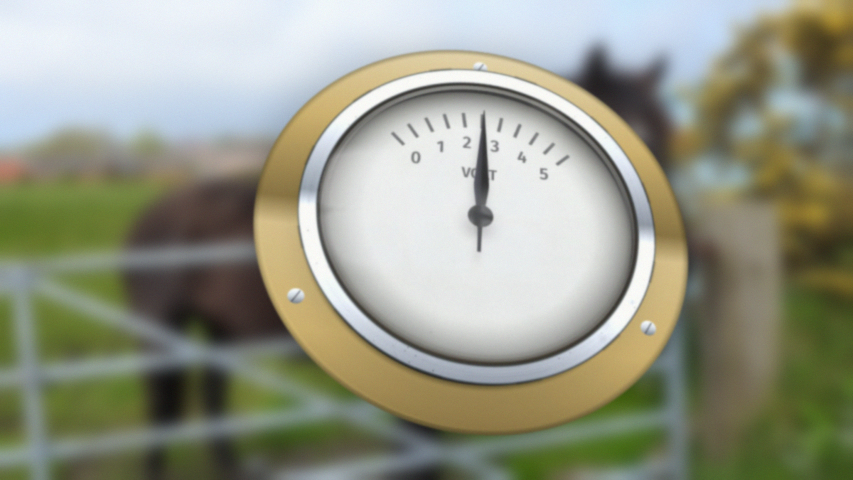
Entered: 2.5,V
